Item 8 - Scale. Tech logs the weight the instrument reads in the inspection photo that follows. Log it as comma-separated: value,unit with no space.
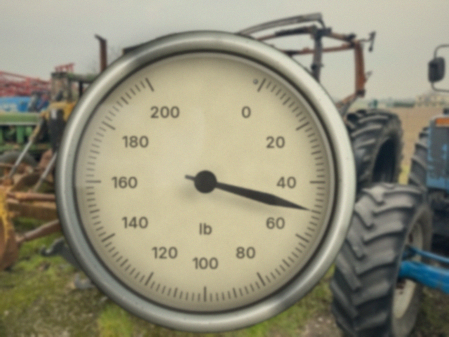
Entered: 50,lb
